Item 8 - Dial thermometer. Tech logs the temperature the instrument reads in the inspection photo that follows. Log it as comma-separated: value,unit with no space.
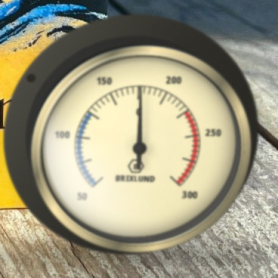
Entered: 175,°C
